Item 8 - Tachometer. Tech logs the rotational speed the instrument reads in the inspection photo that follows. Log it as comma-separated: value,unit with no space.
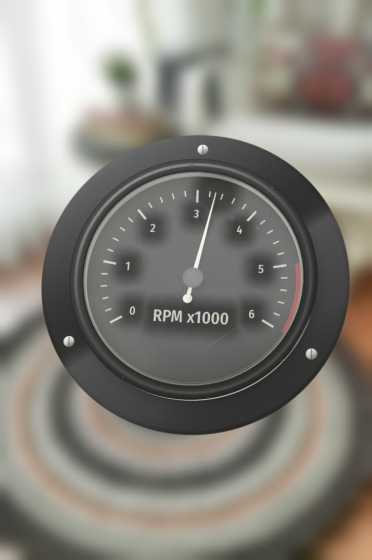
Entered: 3300,rpm
